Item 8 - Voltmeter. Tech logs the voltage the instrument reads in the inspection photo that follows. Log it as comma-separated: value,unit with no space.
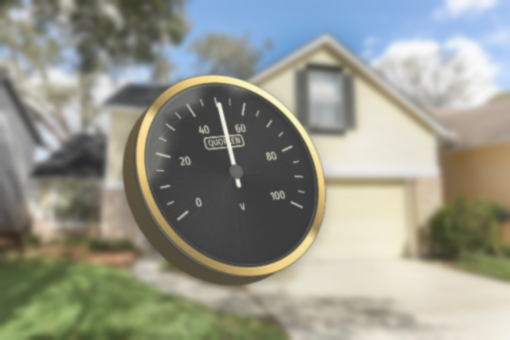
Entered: 50,V
